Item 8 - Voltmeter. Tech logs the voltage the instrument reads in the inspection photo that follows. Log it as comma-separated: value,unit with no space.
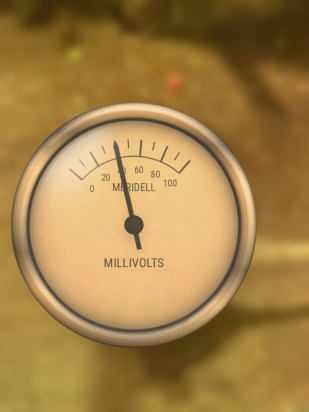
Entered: 40,mV
